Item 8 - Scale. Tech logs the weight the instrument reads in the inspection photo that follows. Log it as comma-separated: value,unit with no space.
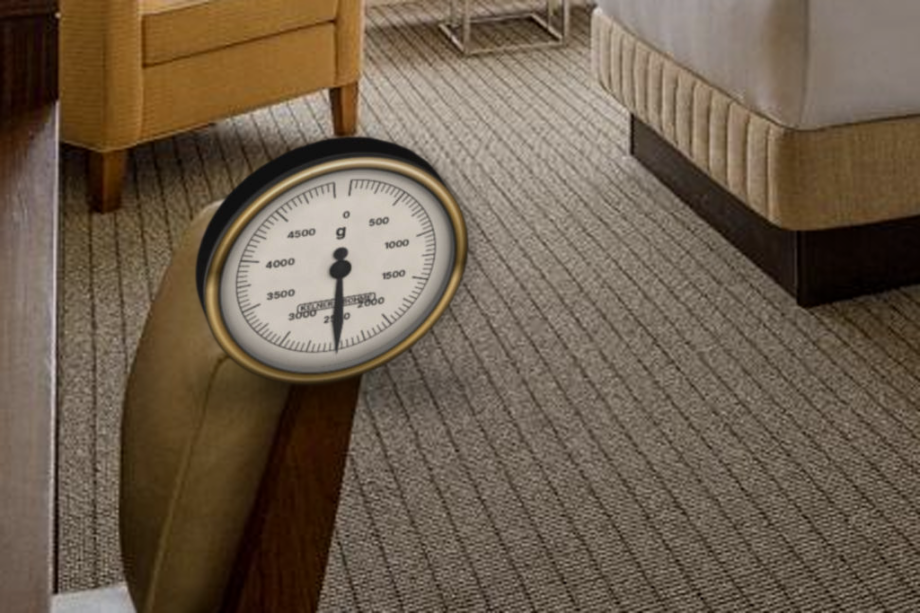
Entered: 2500,g
